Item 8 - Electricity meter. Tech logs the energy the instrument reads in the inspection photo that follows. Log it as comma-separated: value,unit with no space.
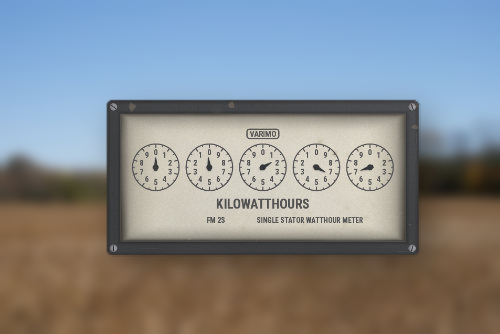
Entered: 167,kWh
